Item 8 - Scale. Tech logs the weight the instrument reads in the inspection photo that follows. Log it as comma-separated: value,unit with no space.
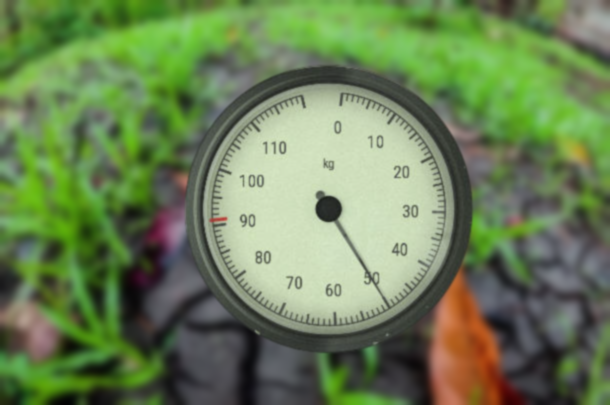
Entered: 50,kg
